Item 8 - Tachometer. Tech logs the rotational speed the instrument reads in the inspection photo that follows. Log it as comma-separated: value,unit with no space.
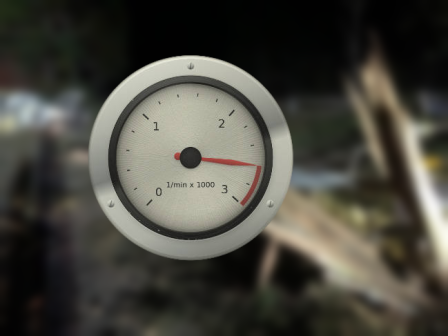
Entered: 2600,rpm
